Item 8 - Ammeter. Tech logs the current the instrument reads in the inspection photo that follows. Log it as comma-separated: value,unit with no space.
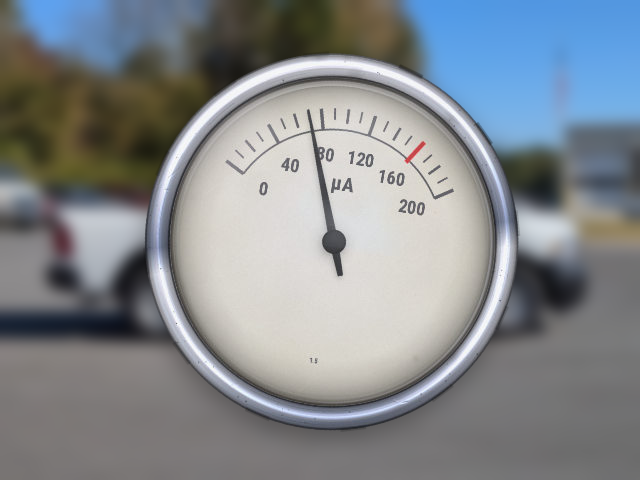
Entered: 70,µA
